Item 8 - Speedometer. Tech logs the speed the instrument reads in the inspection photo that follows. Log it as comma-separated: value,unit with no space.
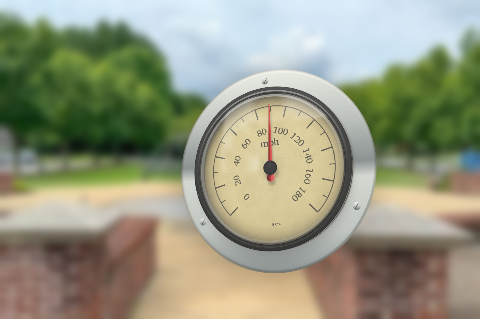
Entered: 90,mph
